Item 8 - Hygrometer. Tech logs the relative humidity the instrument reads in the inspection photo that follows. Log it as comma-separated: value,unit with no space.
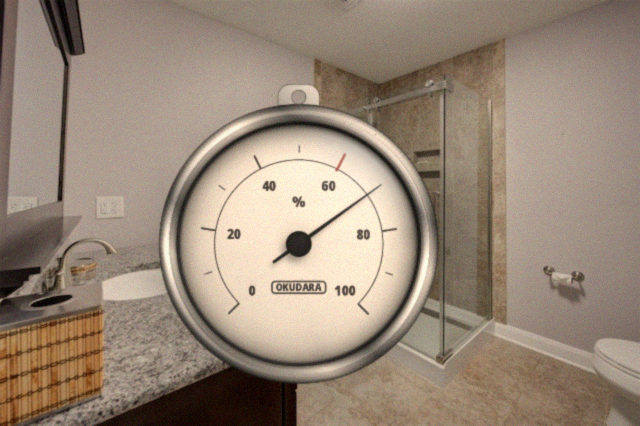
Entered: 70,%
